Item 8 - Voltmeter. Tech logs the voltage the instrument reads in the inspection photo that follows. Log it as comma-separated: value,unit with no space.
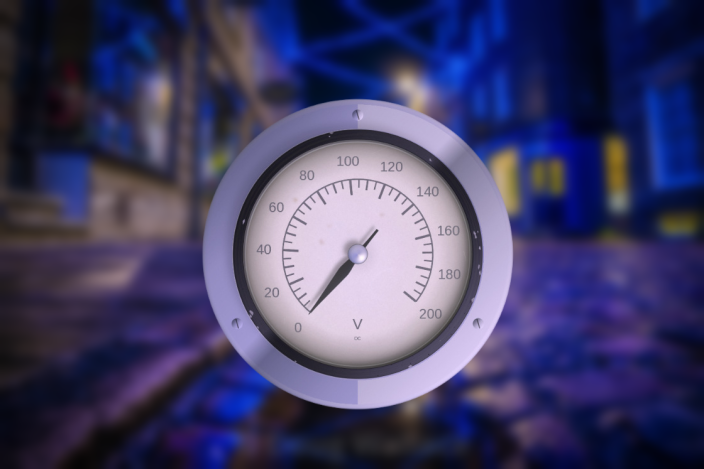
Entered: 0,V
